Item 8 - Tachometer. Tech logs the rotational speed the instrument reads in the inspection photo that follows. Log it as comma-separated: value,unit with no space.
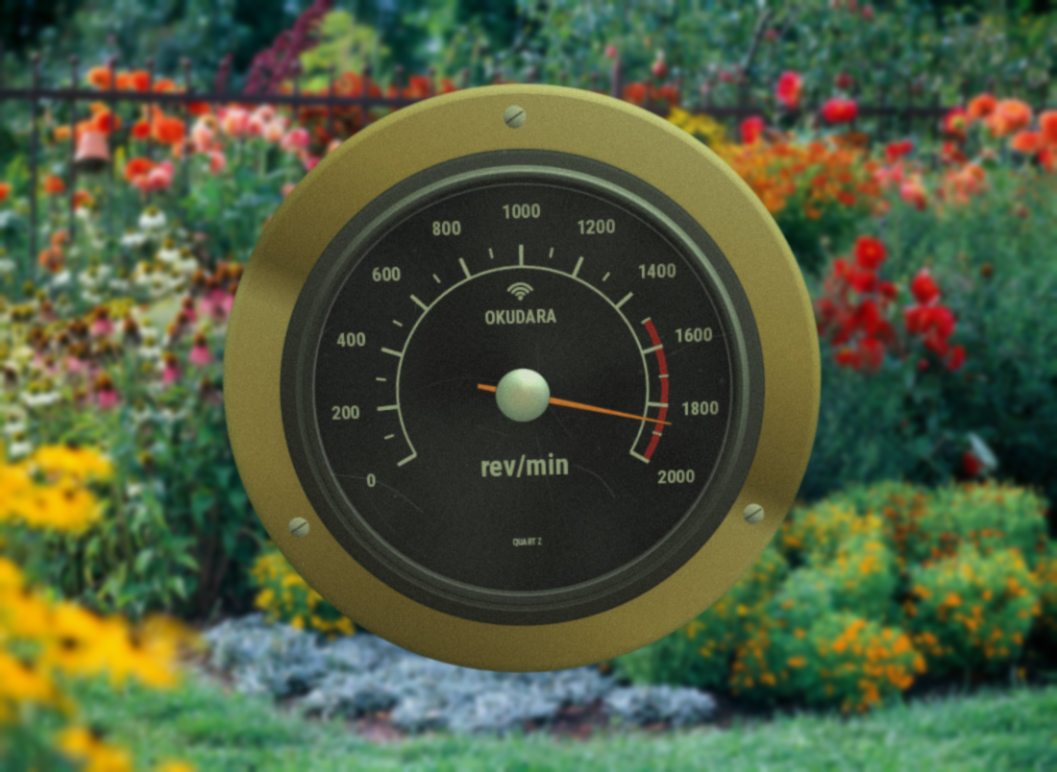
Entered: 1850,rpm
